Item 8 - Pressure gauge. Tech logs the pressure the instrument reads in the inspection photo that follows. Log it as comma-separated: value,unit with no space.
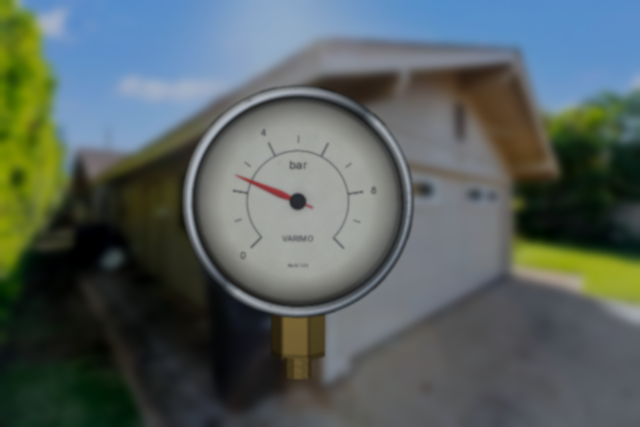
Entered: 2.5,bar
